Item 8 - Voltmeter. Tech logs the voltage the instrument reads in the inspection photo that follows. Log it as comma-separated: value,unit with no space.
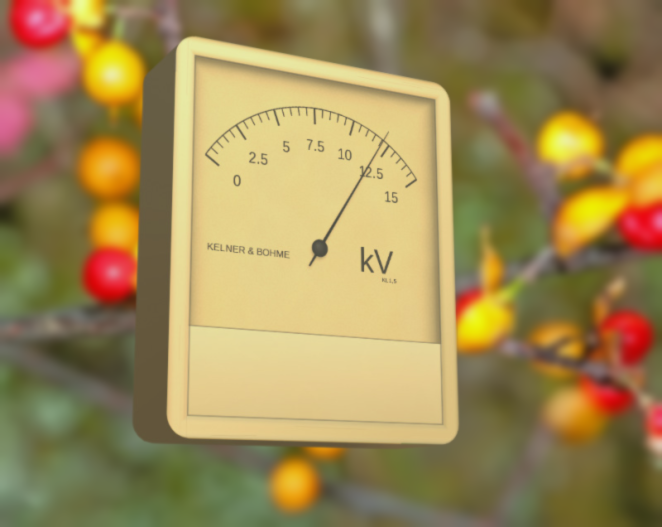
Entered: 12,kV
